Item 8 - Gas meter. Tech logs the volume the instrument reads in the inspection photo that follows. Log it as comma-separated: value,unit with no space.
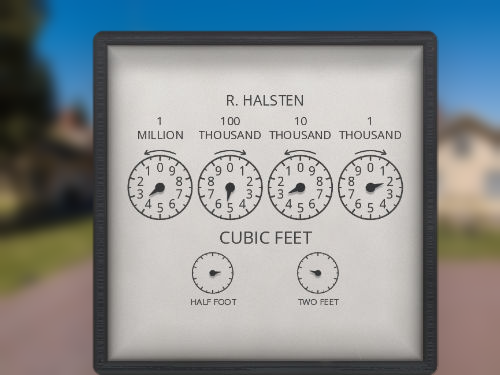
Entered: 353200,ft³
